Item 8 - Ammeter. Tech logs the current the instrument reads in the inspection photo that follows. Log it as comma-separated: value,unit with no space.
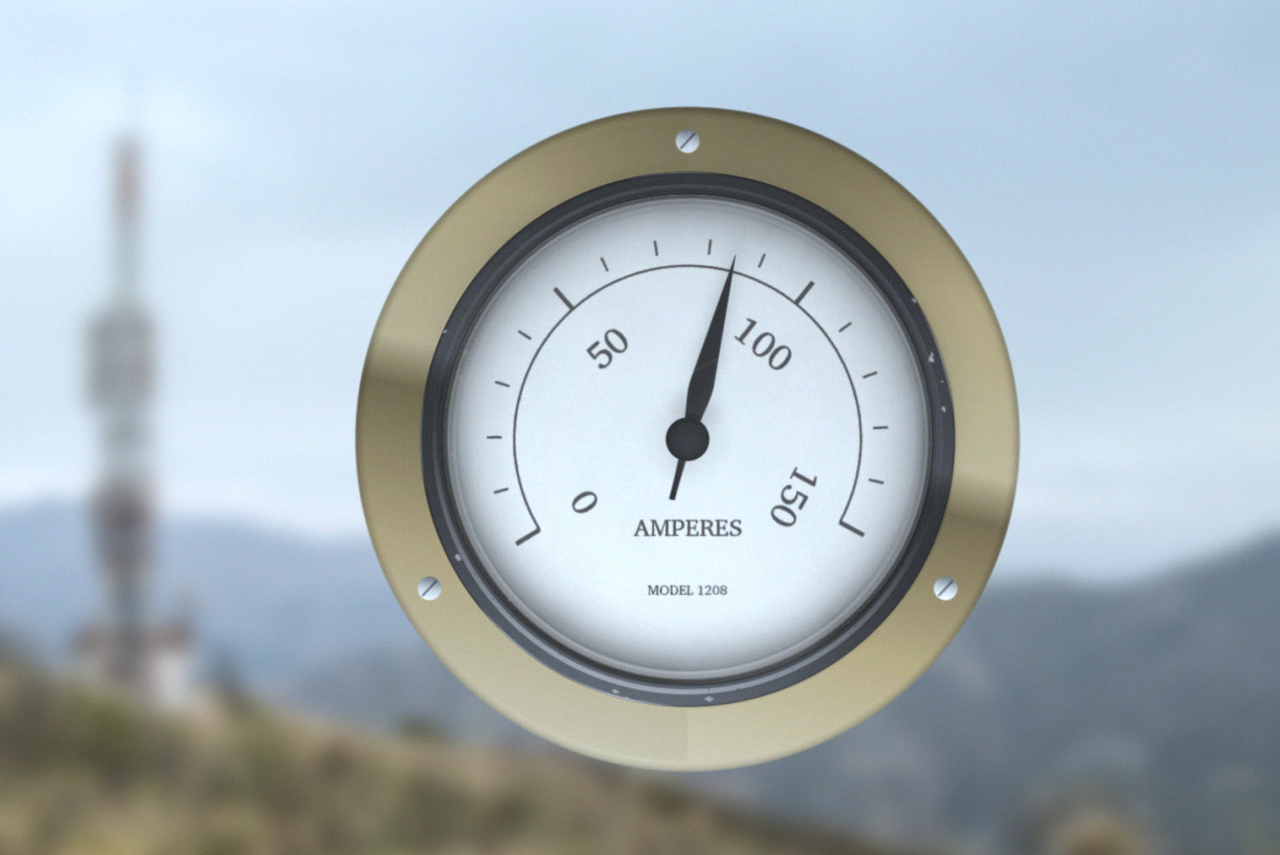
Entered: 85,A
